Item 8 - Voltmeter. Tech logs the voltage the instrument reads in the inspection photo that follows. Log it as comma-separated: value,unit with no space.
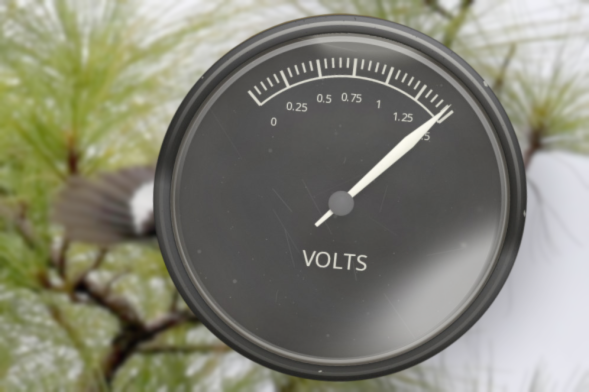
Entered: 1.45,V
